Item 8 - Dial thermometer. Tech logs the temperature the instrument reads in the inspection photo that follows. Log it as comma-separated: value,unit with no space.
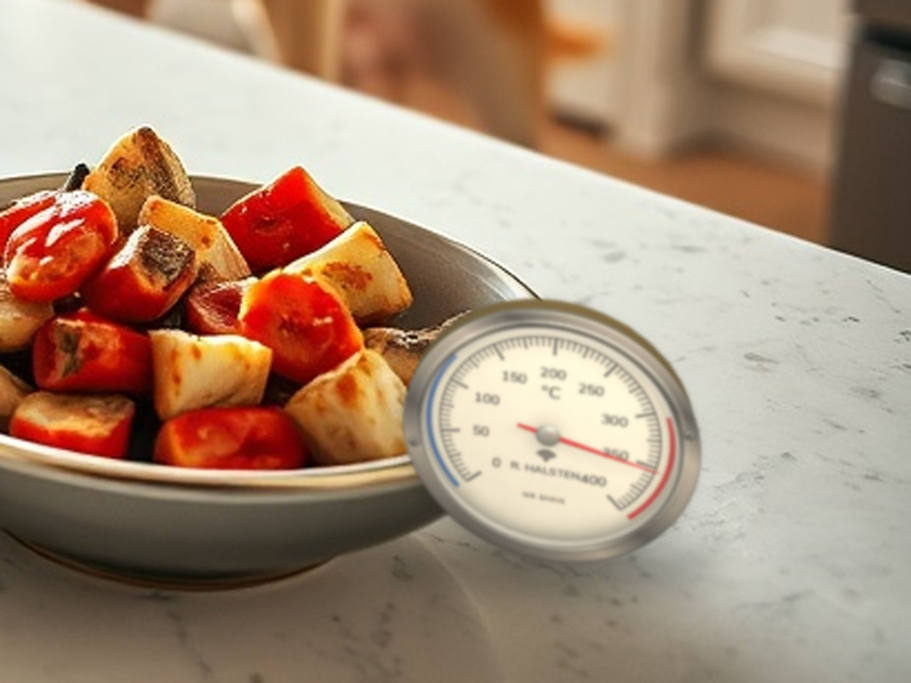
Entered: 350,°C
